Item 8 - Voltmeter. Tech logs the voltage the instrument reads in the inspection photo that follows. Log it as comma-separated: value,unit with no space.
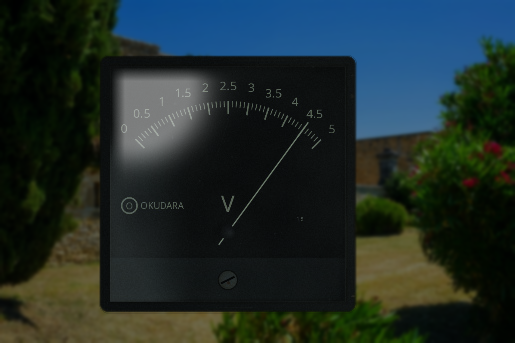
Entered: 4.5,V
